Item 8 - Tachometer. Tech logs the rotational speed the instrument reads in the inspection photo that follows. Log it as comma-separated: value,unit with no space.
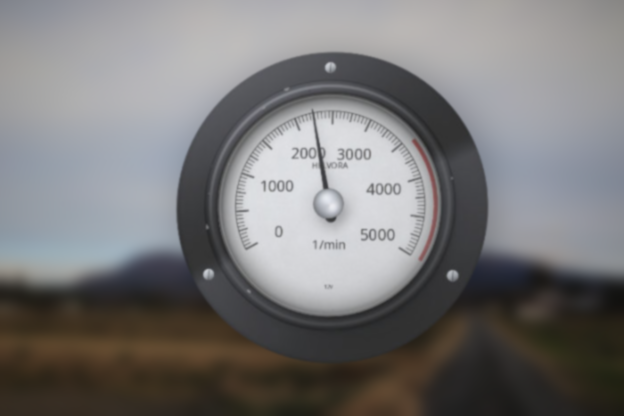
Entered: 2250,rpm
